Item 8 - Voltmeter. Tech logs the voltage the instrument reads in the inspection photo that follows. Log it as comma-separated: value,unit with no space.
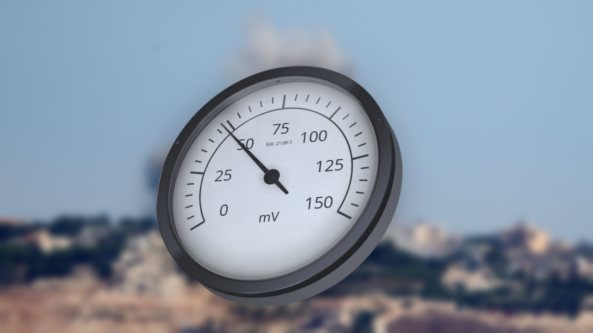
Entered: 47.5,mV
